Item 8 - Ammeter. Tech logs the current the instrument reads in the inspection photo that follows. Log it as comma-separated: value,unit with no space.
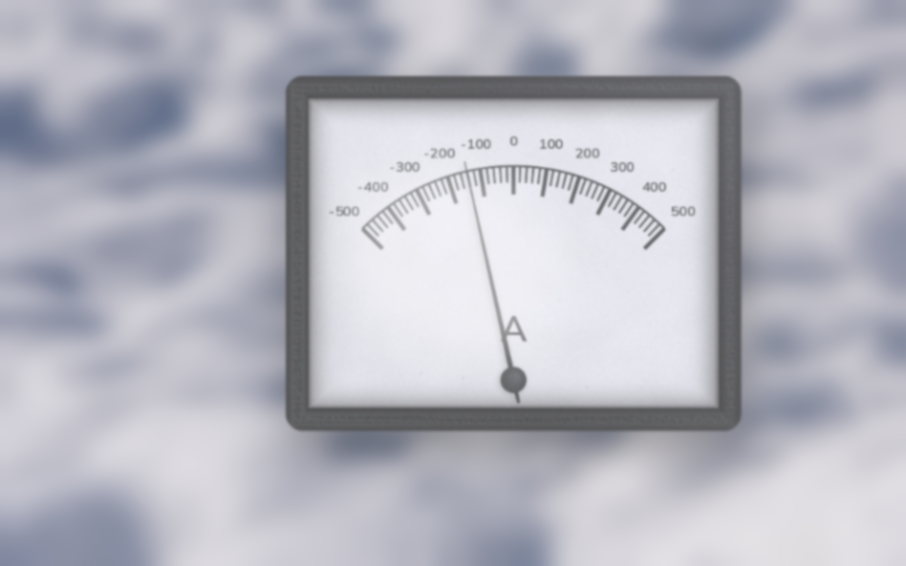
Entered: -140,A
